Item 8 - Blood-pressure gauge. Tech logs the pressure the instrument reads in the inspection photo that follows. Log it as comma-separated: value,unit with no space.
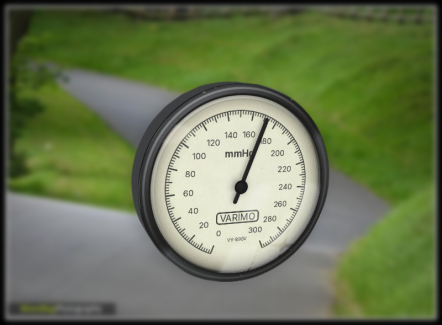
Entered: 170,mmHg
